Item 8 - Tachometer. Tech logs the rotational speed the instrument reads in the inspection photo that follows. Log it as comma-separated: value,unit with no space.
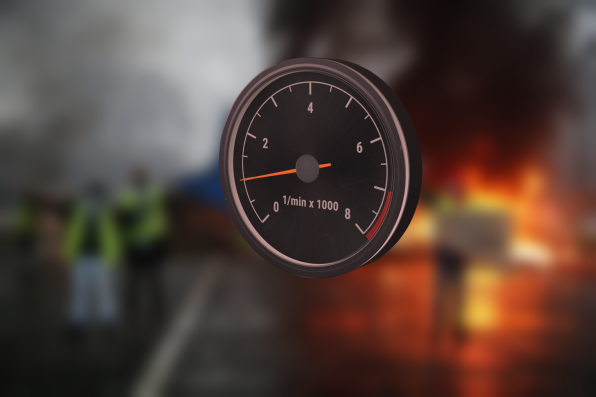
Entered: 1000,rpm
